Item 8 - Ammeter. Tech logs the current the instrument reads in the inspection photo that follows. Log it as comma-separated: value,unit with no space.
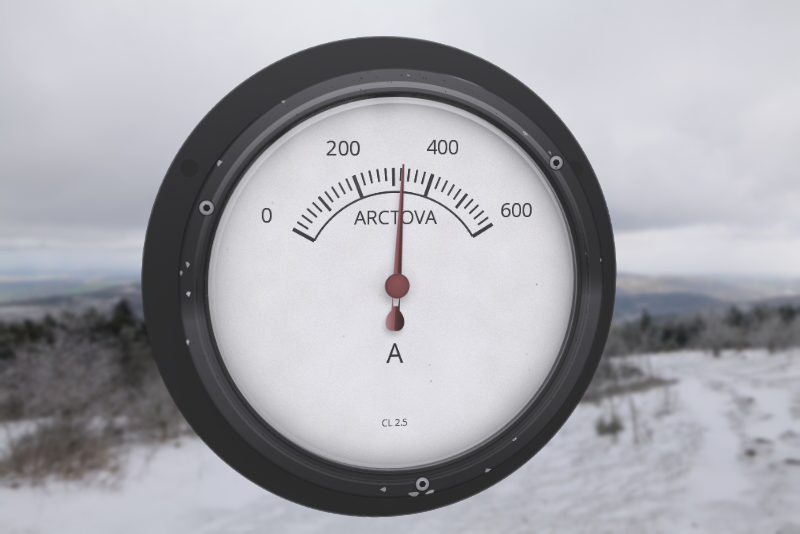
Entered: 320,A
